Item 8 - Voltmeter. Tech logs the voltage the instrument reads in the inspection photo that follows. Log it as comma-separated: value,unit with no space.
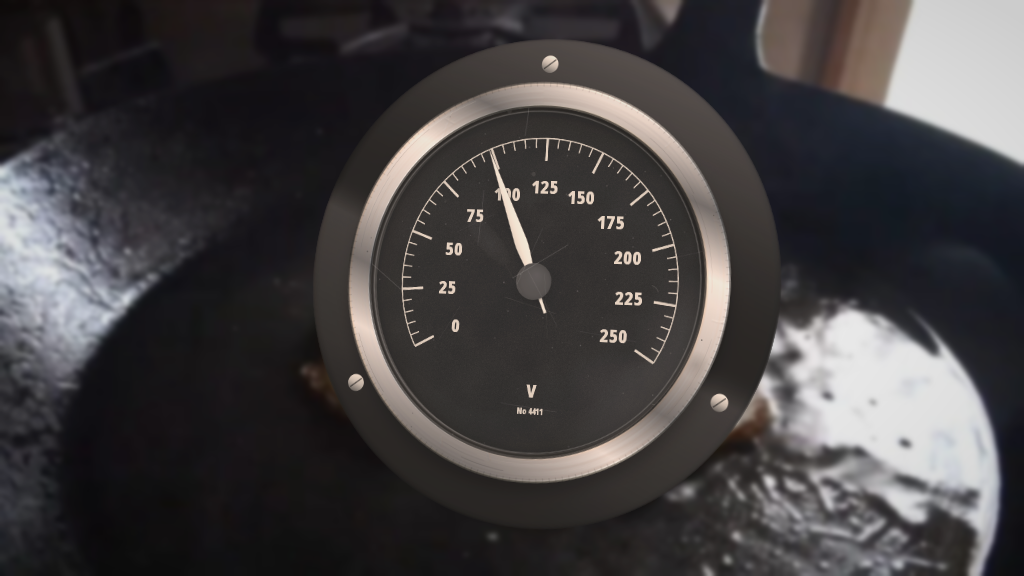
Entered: 100,V
